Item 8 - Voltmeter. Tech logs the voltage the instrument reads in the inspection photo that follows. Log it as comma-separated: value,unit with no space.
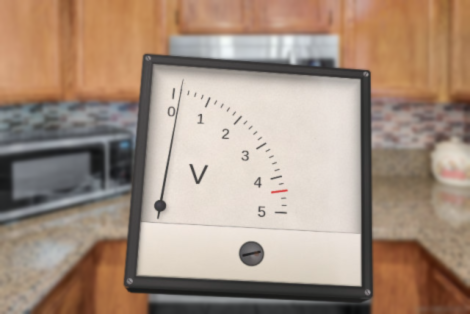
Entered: 0.2,V
